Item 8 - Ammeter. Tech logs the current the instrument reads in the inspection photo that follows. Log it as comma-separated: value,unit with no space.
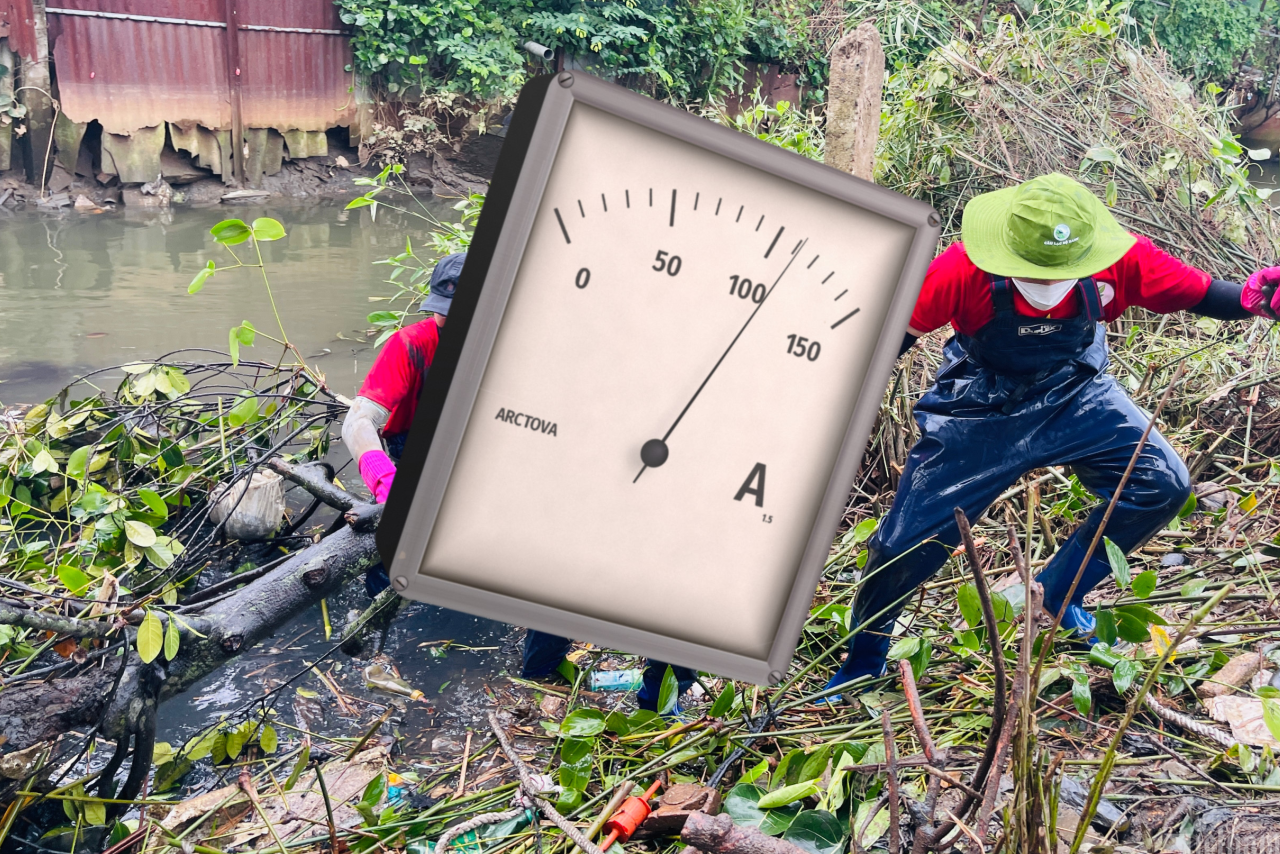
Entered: 110,A
